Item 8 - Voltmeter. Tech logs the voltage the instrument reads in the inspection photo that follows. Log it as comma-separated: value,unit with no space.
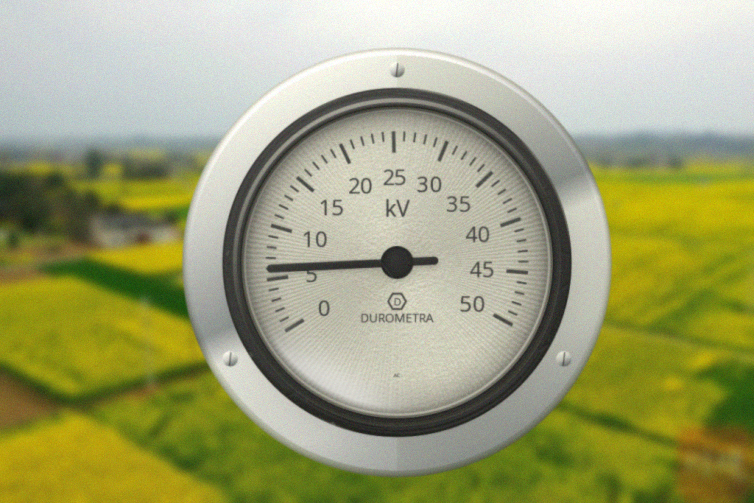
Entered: 6,kV
